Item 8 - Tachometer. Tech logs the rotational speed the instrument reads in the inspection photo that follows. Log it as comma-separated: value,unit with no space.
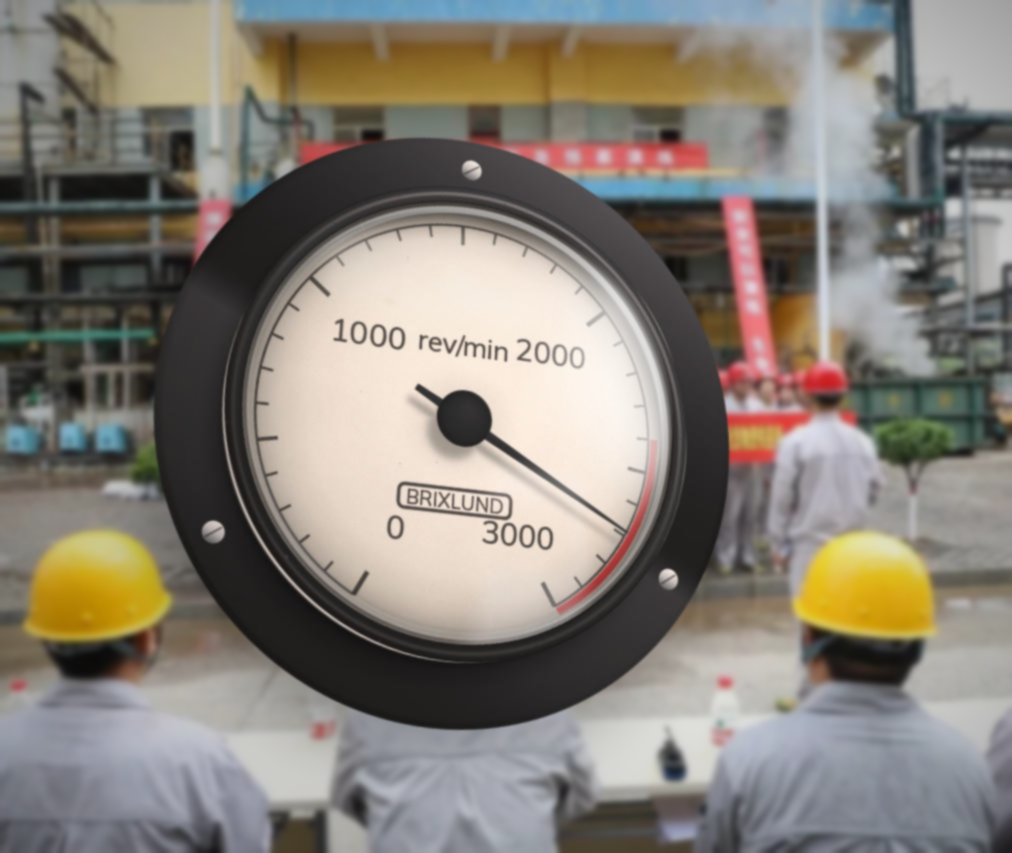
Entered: 2700,rpm
